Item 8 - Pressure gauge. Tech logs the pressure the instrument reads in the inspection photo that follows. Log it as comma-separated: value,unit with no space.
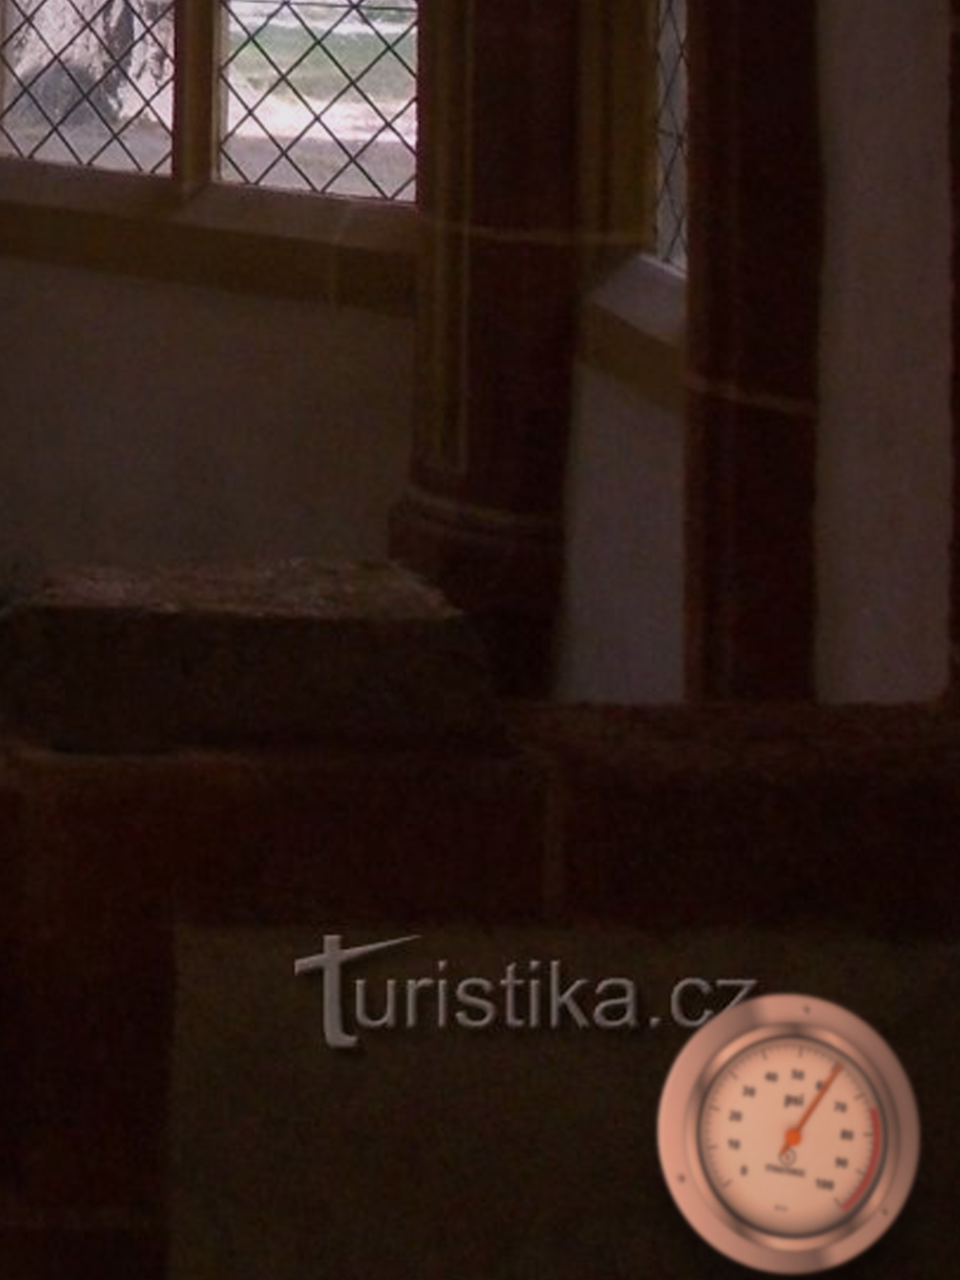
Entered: 60,psi
